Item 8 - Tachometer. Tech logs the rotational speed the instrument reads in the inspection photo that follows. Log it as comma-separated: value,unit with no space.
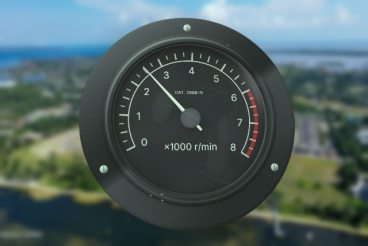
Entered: 2500,rpm
